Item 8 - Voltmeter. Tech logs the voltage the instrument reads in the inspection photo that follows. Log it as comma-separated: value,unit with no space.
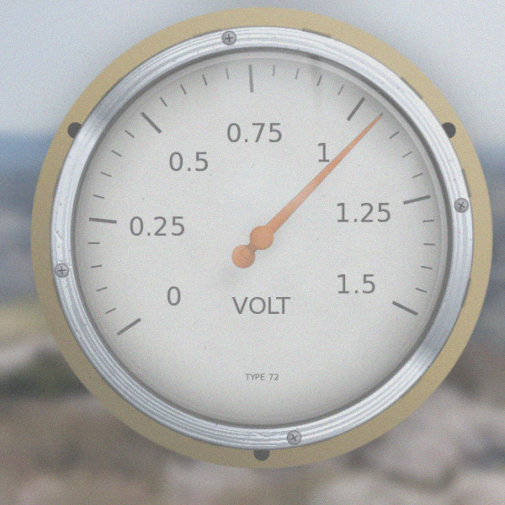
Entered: 1.05,V
